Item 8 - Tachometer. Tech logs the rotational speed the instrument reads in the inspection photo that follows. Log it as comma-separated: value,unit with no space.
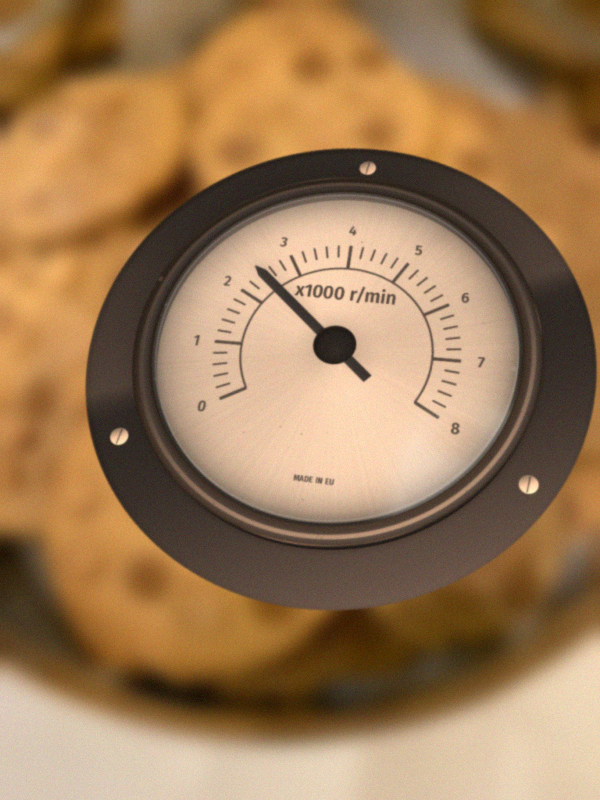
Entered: 2400,rpm
